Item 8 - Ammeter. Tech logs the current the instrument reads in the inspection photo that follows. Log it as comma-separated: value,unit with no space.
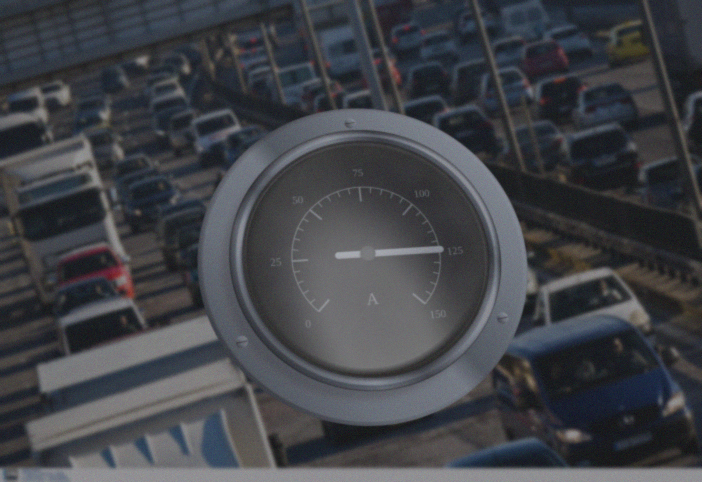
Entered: 125,A
